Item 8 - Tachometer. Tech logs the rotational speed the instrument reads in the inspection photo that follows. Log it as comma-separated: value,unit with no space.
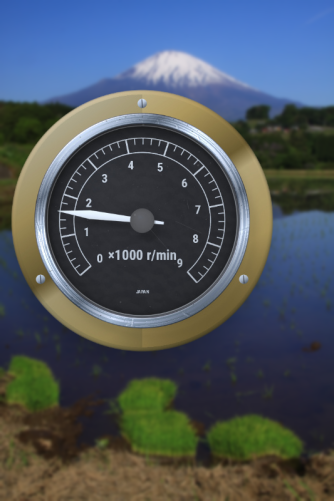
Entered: 1600,rpm
